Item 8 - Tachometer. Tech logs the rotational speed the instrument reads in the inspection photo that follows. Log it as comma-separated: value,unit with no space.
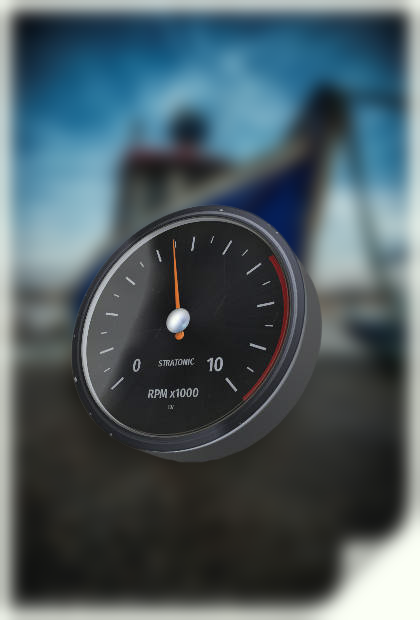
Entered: 4500,rpm
